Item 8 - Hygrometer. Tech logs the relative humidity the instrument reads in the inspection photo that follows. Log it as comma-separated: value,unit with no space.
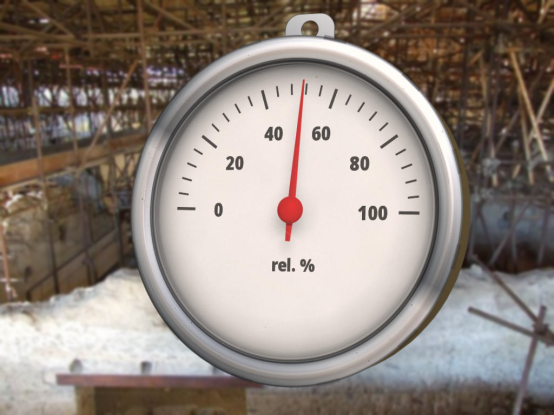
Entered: 52,%
